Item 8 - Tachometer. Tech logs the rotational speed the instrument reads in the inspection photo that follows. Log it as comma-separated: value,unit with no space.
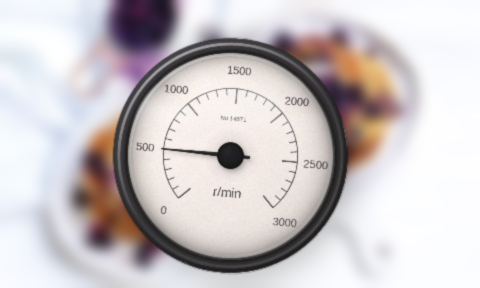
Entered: 500,rpm
